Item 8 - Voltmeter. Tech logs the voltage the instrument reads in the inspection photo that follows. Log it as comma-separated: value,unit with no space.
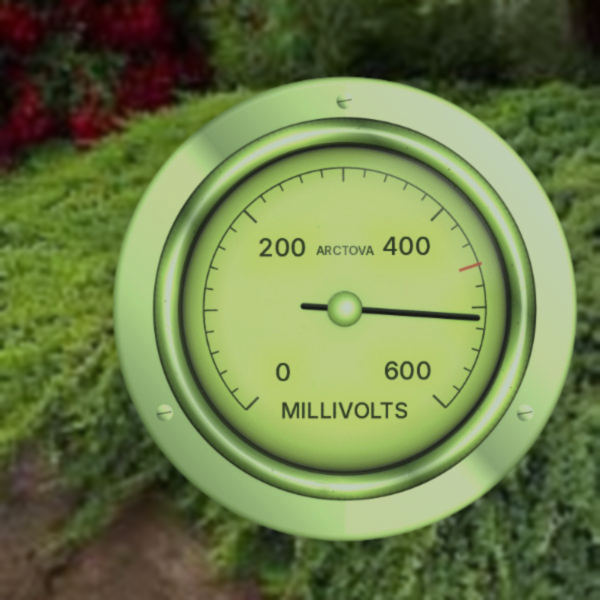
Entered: 510,mV
